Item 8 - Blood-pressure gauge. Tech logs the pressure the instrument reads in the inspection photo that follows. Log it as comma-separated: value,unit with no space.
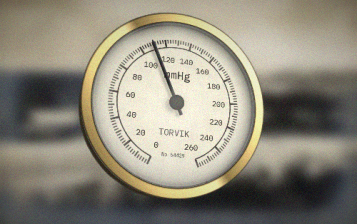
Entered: 110,mmHg
